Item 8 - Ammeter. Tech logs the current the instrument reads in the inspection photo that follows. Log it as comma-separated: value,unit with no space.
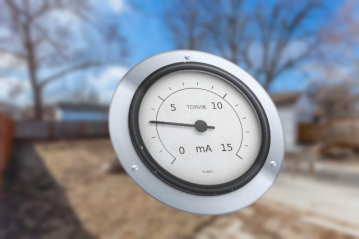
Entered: 3,mA
